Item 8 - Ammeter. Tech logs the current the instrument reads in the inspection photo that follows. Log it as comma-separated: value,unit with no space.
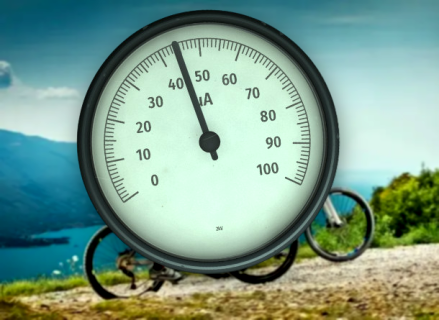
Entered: 44,µA
